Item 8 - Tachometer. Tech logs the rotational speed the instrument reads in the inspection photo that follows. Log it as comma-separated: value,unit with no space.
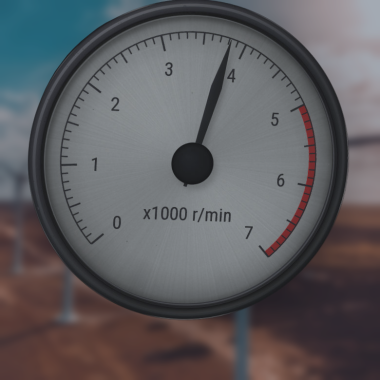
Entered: 3800,rpm
